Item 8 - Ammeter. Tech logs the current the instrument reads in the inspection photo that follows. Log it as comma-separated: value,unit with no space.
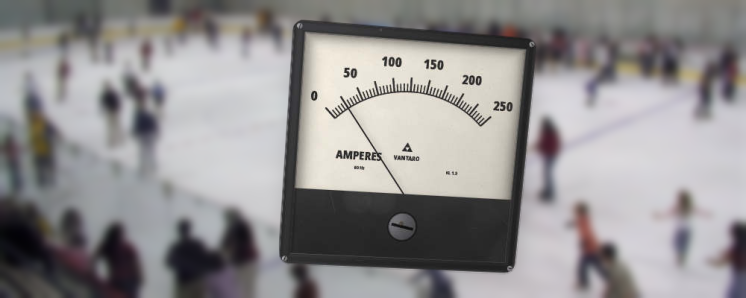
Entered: 25,A
